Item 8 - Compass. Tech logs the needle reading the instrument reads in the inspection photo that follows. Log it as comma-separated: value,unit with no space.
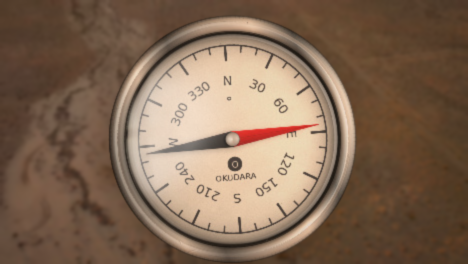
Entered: 85,°
